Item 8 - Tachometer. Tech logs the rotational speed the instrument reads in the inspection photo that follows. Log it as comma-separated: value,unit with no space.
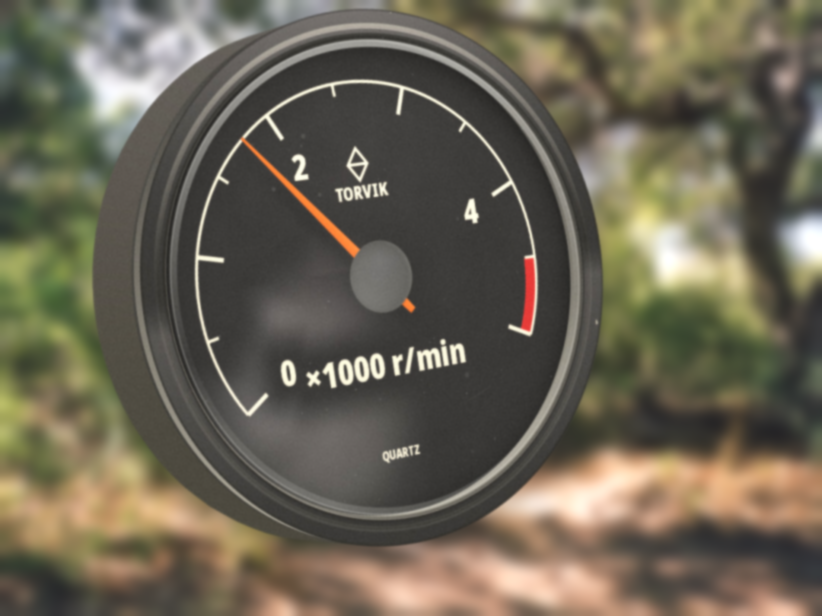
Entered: 1750,rpm
